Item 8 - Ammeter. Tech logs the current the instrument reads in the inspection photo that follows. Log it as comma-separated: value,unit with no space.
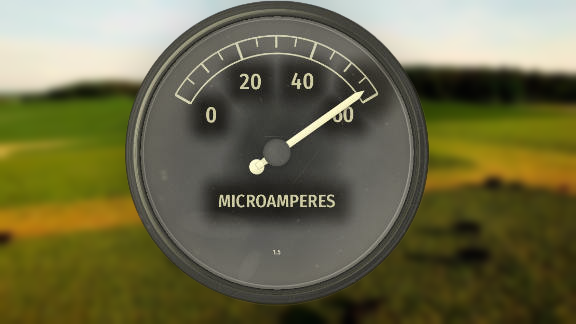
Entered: 57.5,µA
